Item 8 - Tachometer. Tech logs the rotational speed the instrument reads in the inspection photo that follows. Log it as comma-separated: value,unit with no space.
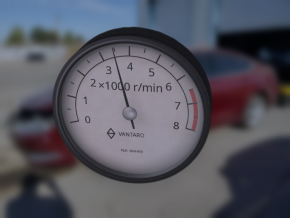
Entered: 3500,rpm
